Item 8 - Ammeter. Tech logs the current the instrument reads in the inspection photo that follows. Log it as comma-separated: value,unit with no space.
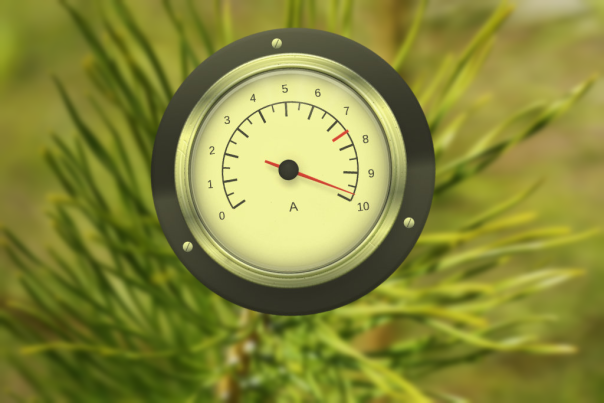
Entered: 9.75,A
